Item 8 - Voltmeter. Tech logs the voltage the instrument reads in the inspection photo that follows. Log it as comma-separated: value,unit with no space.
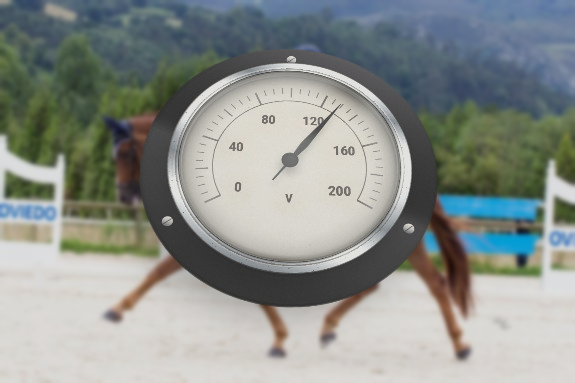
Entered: 130,V
